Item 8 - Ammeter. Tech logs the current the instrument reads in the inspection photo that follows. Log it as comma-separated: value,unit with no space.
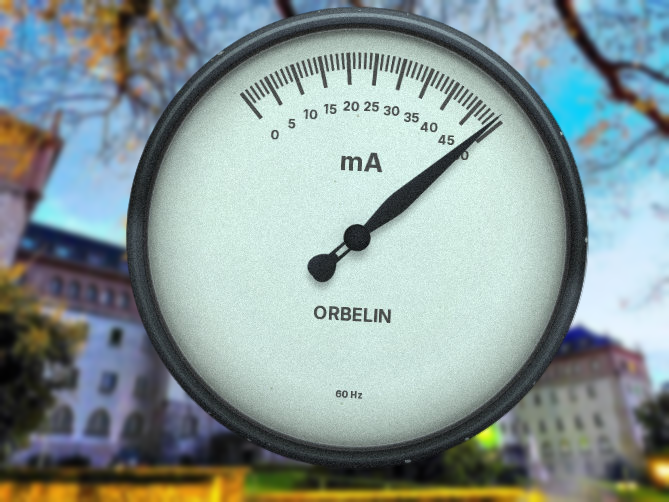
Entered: 49,mA
